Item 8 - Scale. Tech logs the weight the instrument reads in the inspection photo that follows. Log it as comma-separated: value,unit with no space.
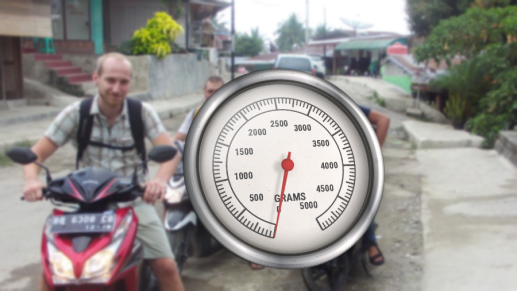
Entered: 0,g
